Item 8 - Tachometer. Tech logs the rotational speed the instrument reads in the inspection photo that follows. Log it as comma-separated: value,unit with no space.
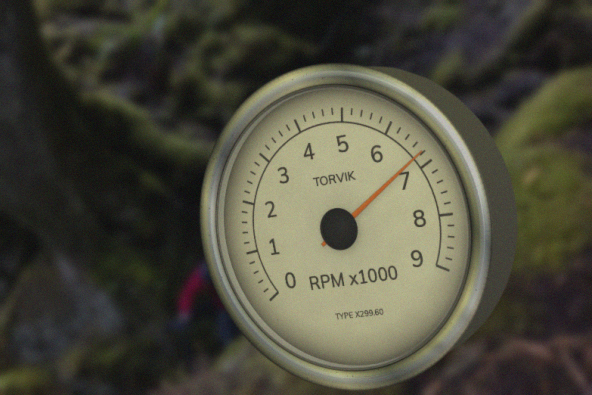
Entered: 6800,rpm
